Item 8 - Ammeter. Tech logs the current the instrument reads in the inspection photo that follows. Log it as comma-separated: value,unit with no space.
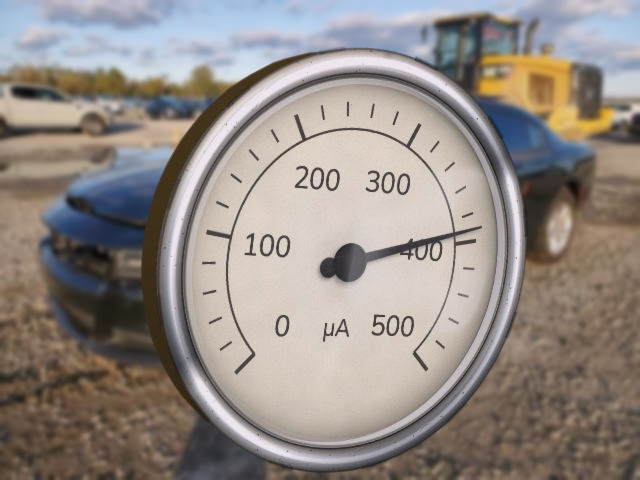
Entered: 390,µA
